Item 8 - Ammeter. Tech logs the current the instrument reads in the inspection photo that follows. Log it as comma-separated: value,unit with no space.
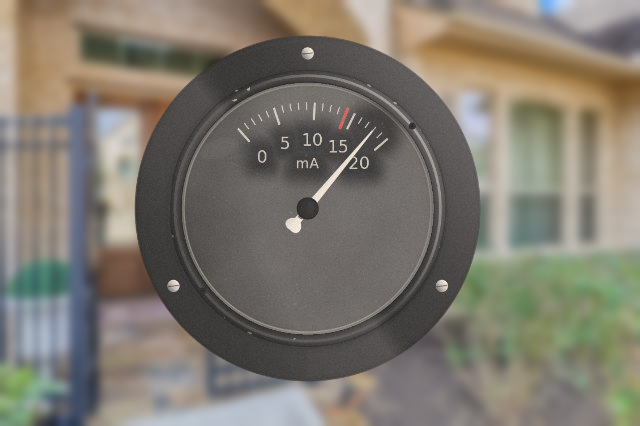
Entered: 18,mA
